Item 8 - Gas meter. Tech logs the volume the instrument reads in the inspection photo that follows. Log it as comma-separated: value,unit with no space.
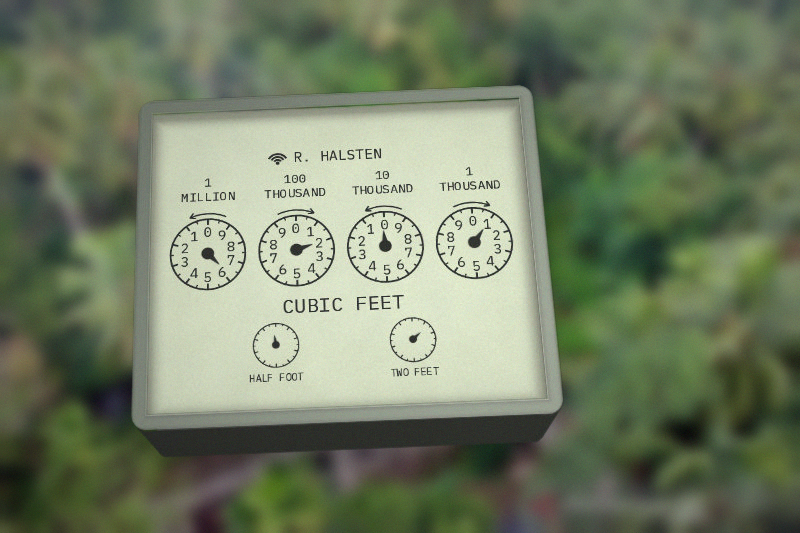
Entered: 620100,ft³
